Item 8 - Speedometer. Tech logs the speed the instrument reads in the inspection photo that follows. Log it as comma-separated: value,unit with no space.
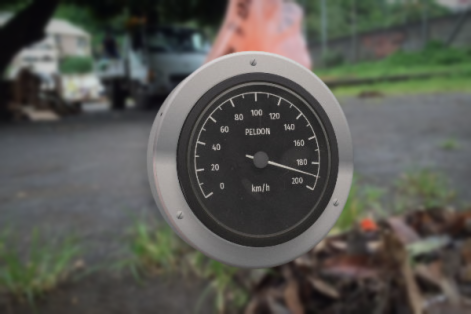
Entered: 190,km/h
